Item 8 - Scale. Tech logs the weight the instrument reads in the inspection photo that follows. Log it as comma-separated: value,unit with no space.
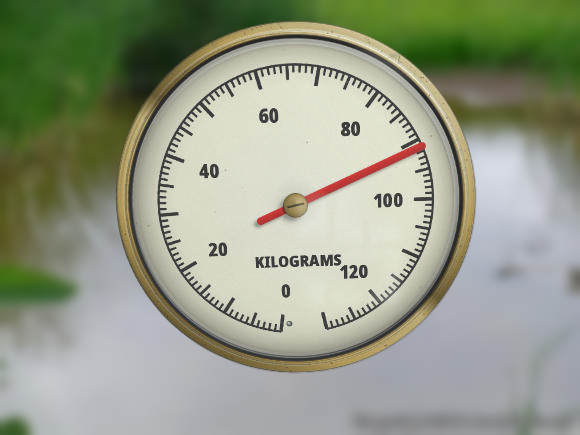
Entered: 91,kg
